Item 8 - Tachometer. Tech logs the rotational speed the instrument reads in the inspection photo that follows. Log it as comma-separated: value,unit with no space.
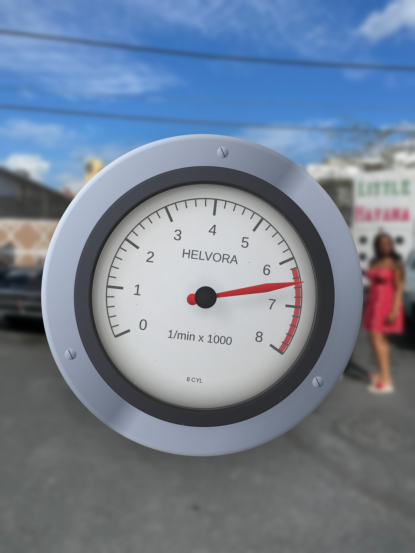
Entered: 6500,rpm
